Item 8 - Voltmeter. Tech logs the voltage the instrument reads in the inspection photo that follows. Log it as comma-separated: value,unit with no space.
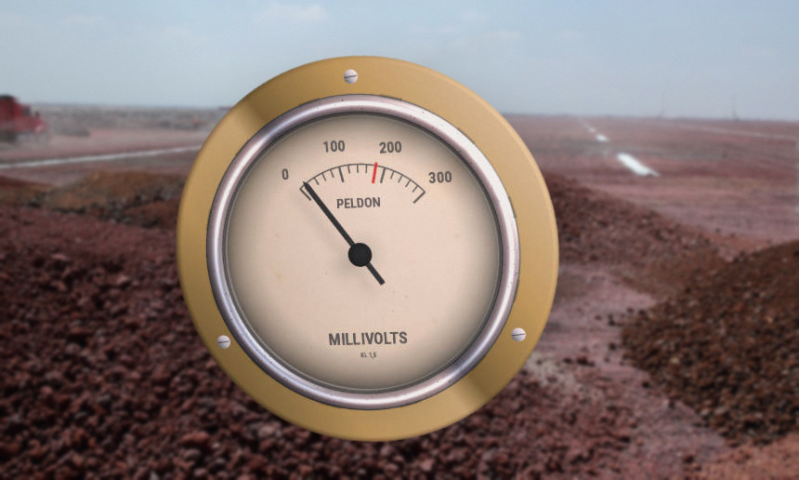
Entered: 20,mV
